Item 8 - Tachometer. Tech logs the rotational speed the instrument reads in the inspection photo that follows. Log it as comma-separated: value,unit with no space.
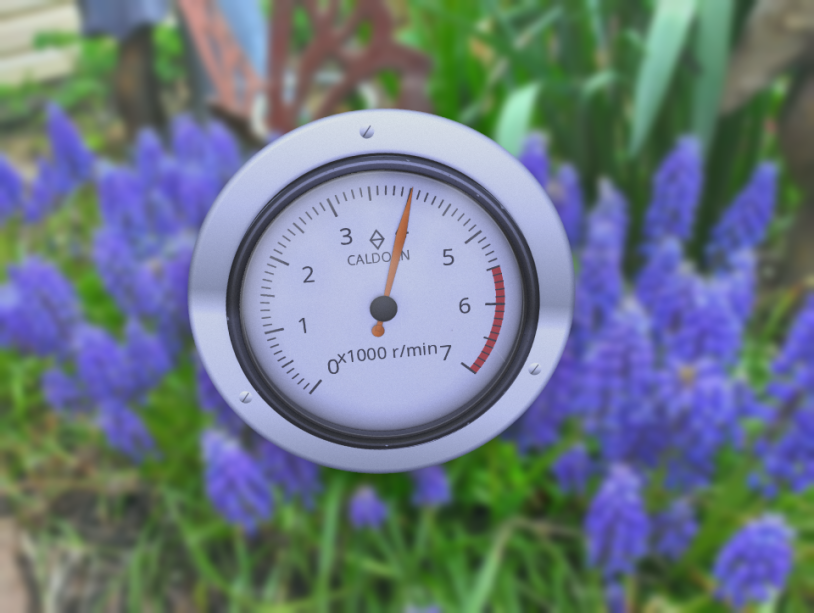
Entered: 4000,rpm
